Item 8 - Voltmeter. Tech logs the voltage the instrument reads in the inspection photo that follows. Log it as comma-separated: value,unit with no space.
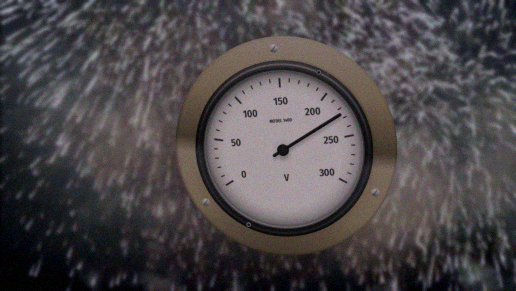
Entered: 225,V
